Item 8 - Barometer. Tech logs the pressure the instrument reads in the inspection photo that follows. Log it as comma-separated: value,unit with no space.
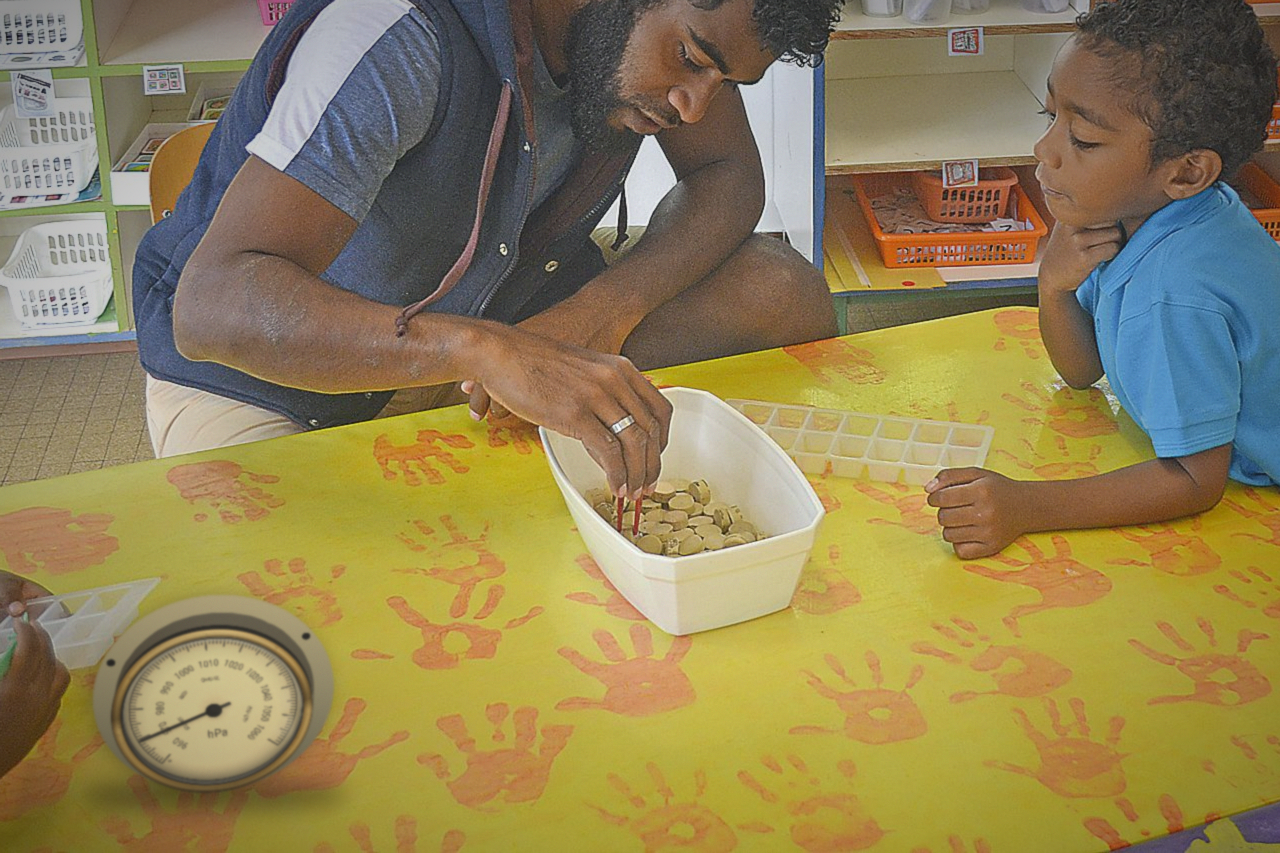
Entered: 970,hPa
